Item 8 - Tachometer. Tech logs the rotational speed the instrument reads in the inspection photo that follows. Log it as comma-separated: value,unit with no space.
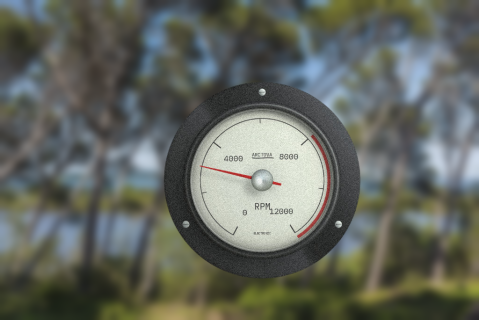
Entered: 3000,rpm
